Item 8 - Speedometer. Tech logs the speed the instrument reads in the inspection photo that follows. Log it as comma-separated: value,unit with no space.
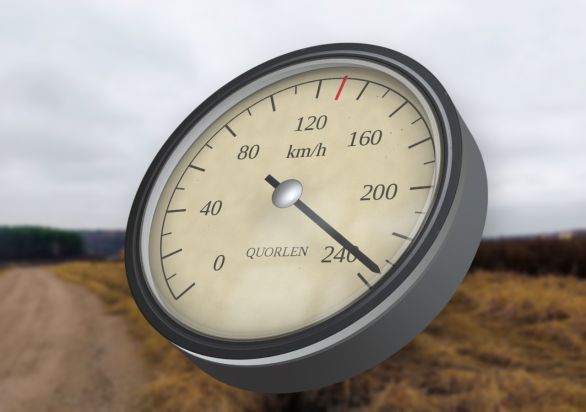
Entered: 235,km/h
